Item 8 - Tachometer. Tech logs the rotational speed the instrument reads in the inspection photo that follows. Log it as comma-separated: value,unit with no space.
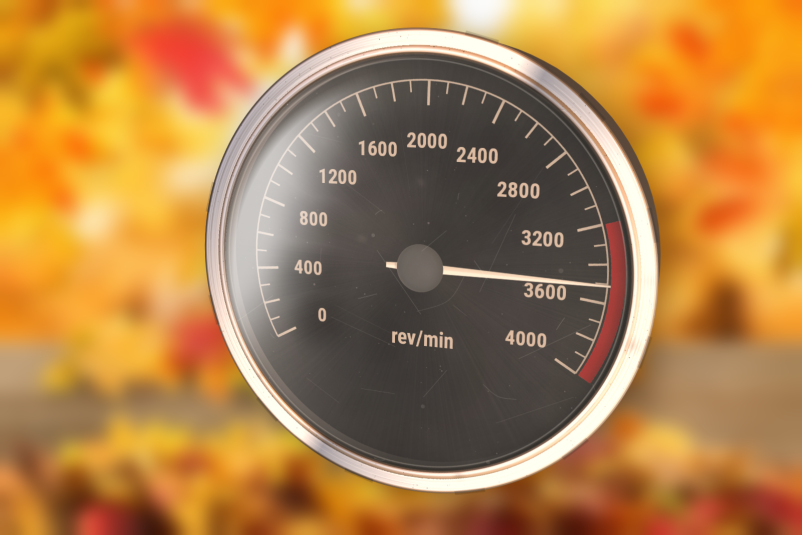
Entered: 3500,rpm
